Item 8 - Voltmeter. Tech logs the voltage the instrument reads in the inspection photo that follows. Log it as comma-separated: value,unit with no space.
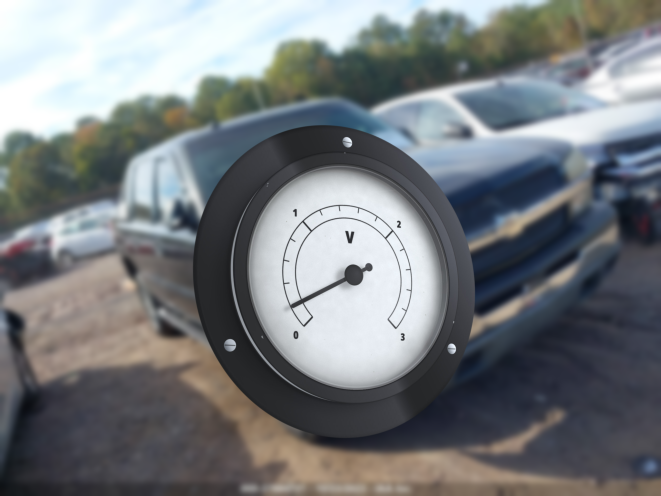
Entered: 0.2,V
